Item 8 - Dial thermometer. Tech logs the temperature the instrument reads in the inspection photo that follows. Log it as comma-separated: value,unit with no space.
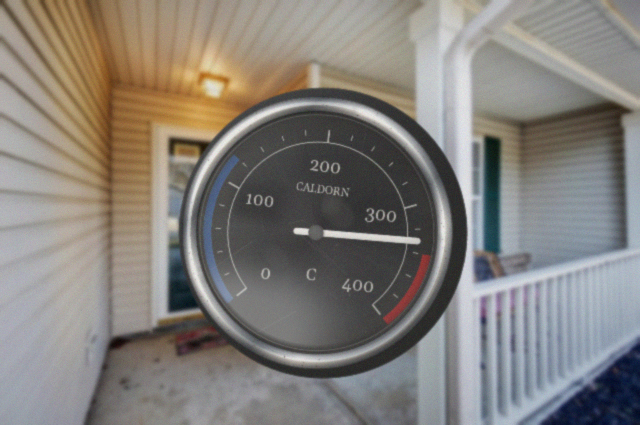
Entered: 330,°C
